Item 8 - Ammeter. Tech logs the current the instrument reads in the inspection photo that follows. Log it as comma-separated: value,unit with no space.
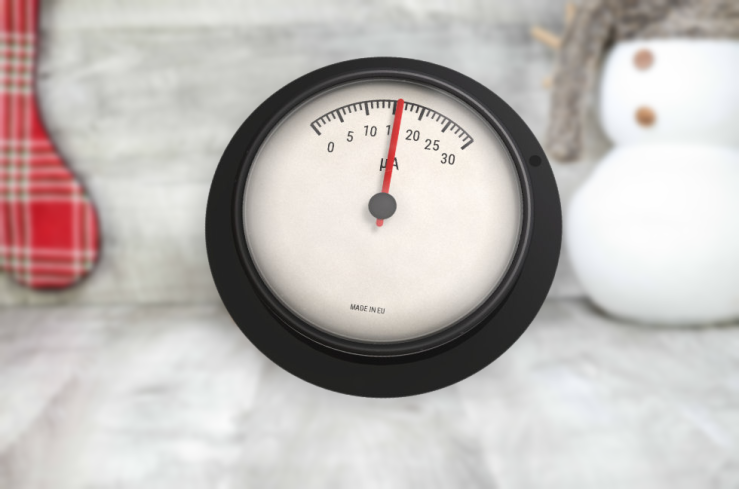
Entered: 16,µA
